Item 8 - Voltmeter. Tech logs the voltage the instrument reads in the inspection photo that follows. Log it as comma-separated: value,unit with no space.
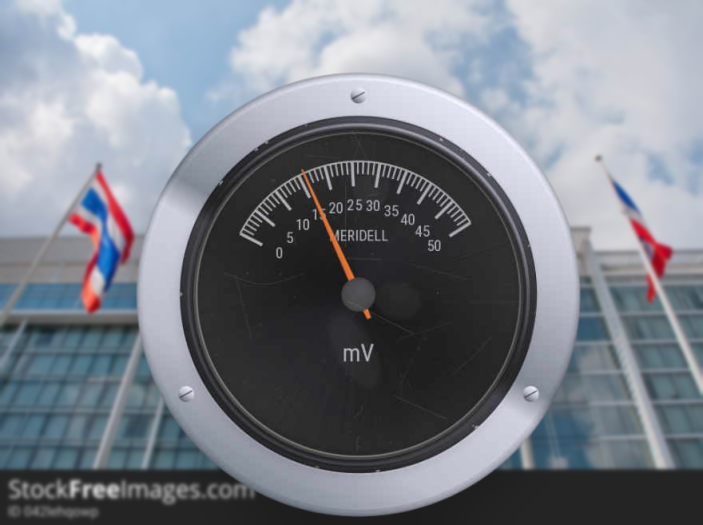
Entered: 16,mV
